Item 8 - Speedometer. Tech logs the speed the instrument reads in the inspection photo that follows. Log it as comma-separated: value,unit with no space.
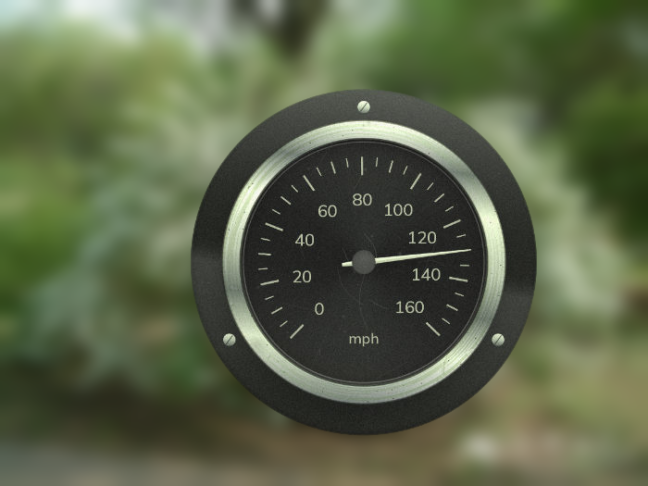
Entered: 130,mph
